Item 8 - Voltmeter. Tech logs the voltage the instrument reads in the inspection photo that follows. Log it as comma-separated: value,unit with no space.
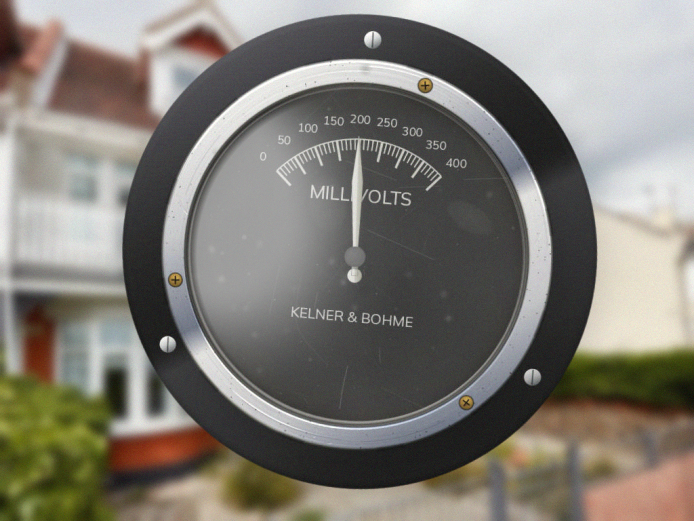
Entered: 200,mV
